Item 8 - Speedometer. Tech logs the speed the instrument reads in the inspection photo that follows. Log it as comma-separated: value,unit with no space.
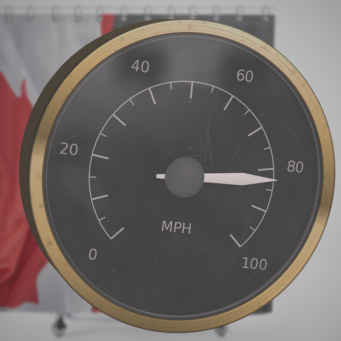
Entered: 82.5,mph
